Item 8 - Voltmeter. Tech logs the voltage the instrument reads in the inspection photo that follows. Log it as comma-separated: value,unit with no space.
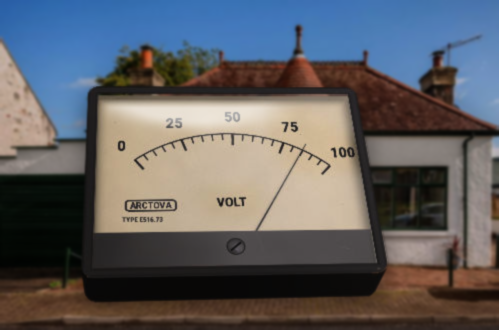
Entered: 85,V
